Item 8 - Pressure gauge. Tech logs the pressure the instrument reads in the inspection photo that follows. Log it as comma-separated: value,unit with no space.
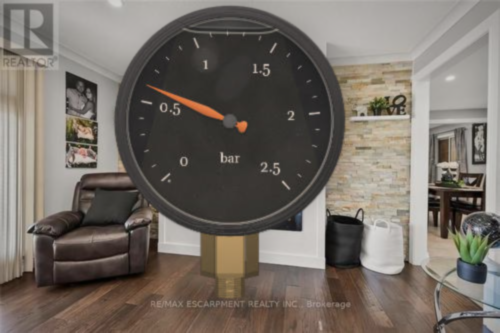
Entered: 0.6,bar
